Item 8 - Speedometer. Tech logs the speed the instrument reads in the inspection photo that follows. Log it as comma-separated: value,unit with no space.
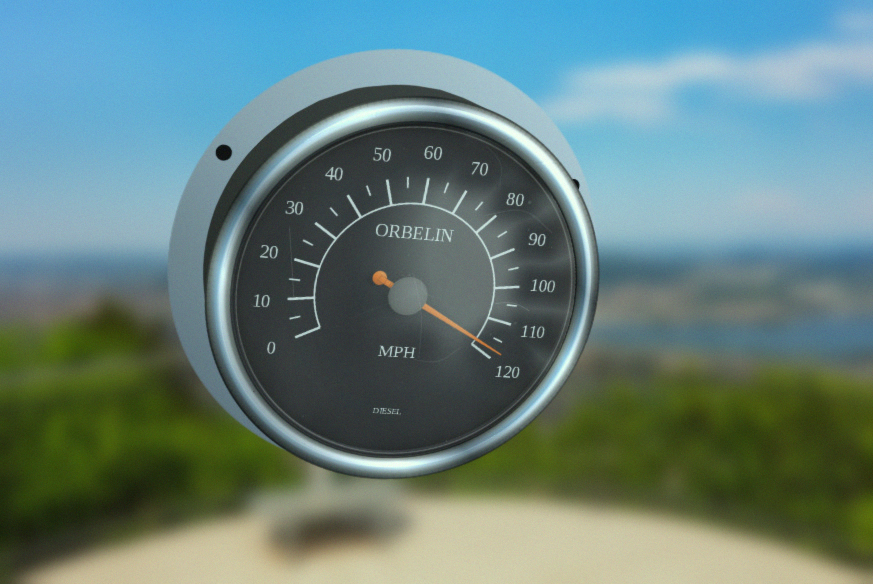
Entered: 117.5,mph
